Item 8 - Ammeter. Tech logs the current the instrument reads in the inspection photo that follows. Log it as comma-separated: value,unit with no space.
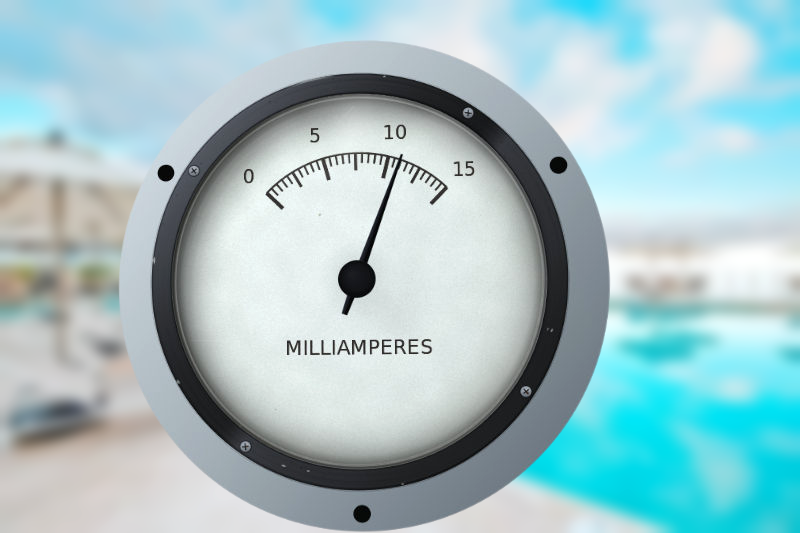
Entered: 11,mA
